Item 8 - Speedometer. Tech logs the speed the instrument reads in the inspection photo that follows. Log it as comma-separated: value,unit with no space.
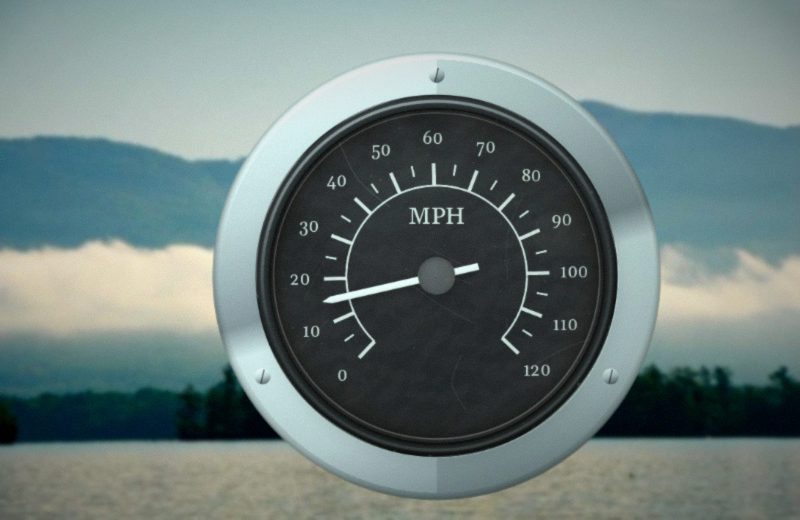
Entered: 15,mph
